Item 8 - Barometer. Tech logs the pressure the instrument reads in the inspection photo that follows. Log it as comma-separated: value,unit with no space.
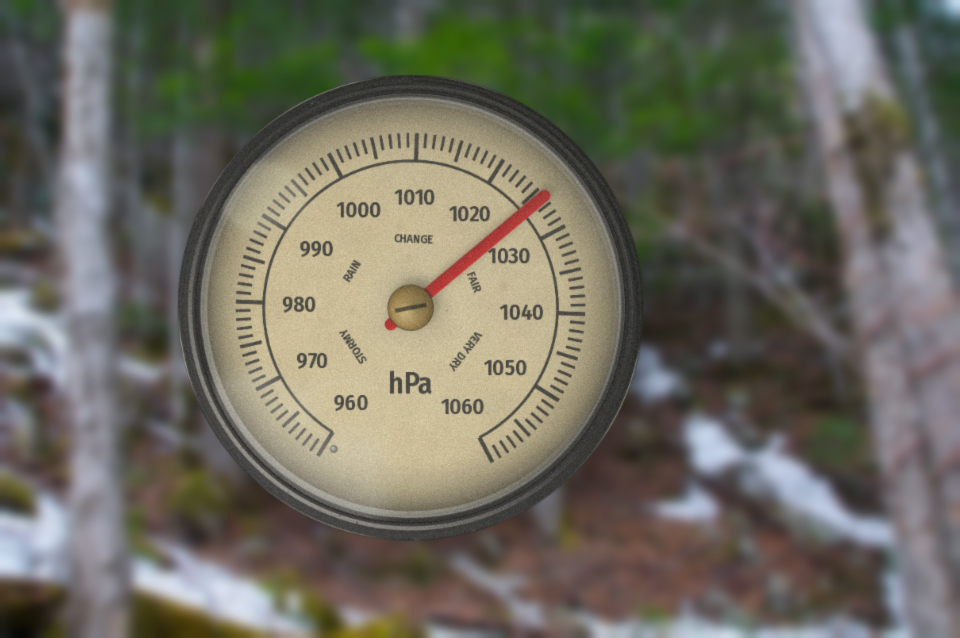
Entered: 1026,hPa
